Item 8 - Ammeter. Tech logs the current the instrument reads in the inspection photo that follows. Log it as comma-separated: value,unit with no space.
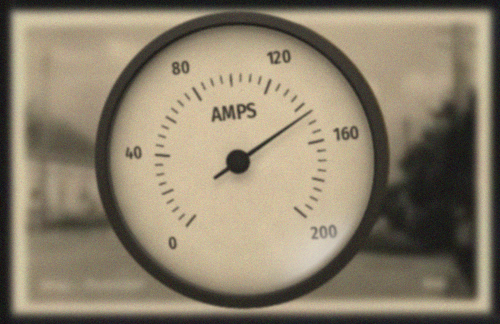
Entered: 145,A
